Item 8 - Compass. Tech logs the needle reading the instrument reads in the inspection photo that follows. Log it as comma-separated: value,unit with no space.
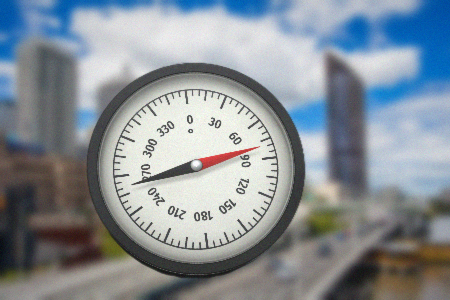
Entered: 80,°
